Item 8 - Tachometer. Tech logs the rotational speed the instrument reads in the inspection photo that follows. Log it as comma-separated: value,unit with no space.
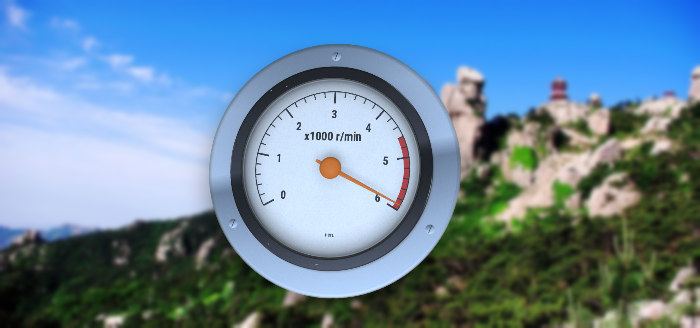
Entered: 5900,rpm
